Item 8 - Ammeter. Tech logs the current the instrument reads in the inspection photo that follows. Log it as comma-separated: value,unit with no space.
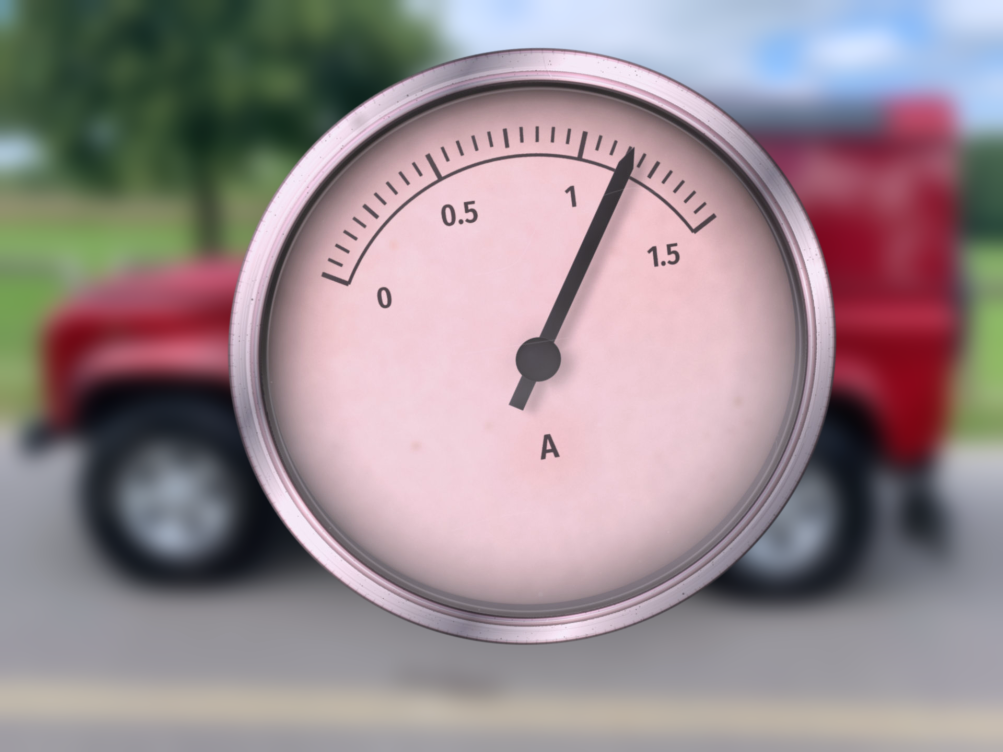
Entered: 1.15,A
